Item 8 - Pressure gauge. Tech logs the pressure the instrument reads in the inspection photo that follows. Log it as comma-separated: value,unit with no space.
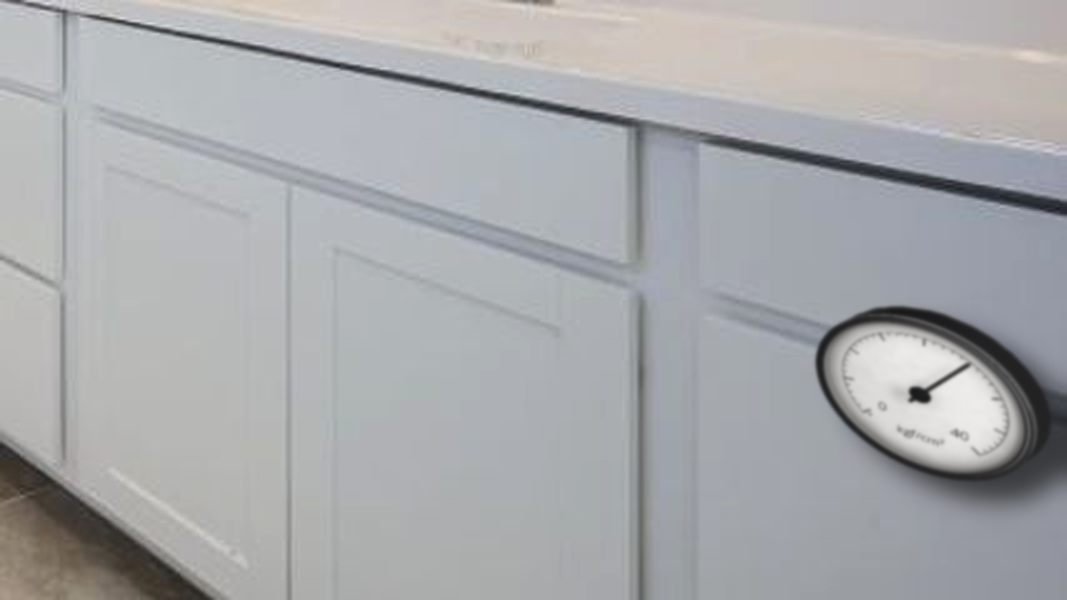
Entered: 25,kg/cm²
